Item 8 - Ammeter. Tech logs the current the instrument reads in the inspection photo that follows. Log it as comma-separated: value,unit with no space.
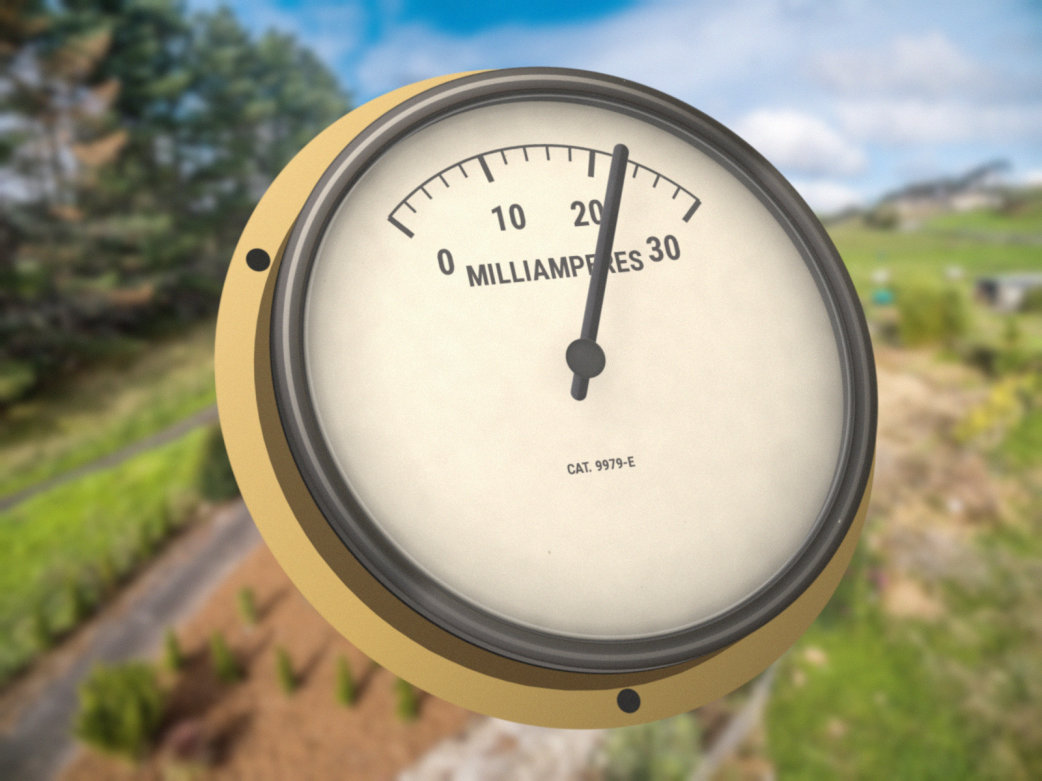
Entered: 22,mA
